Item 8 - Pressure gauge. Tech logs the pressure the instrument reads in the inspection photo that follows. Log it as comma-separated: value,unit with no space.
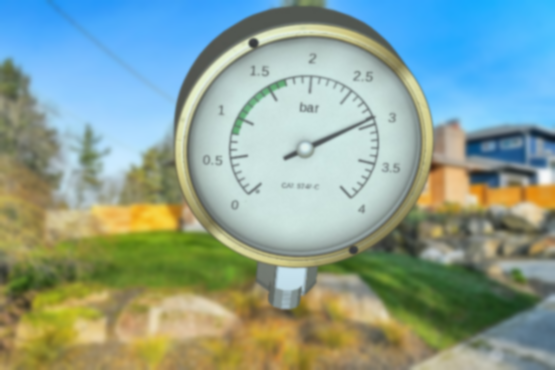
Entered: 2.9,bar
